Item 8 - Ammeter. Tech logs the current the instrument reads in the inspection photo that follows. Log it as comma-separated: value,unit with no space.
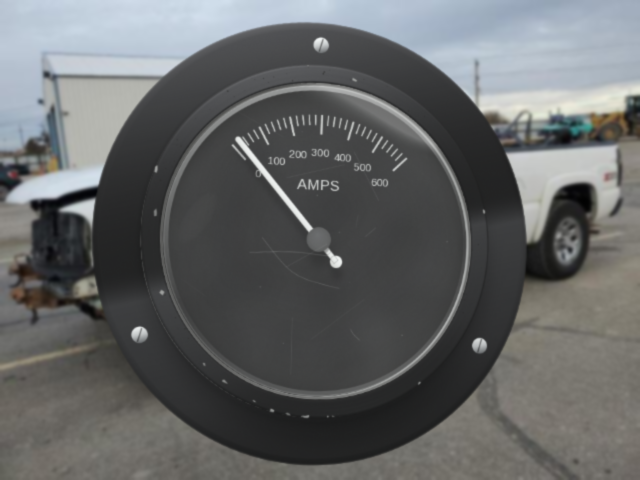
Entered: 20,A
